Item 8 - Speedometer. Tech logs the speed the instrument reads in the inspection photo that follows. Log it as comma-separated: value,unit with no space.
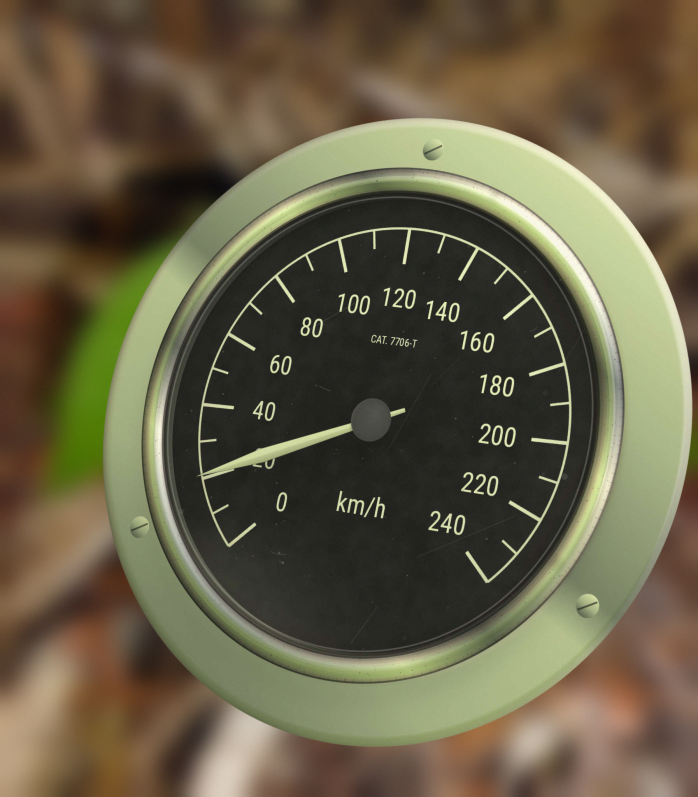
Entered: 20,km/h
